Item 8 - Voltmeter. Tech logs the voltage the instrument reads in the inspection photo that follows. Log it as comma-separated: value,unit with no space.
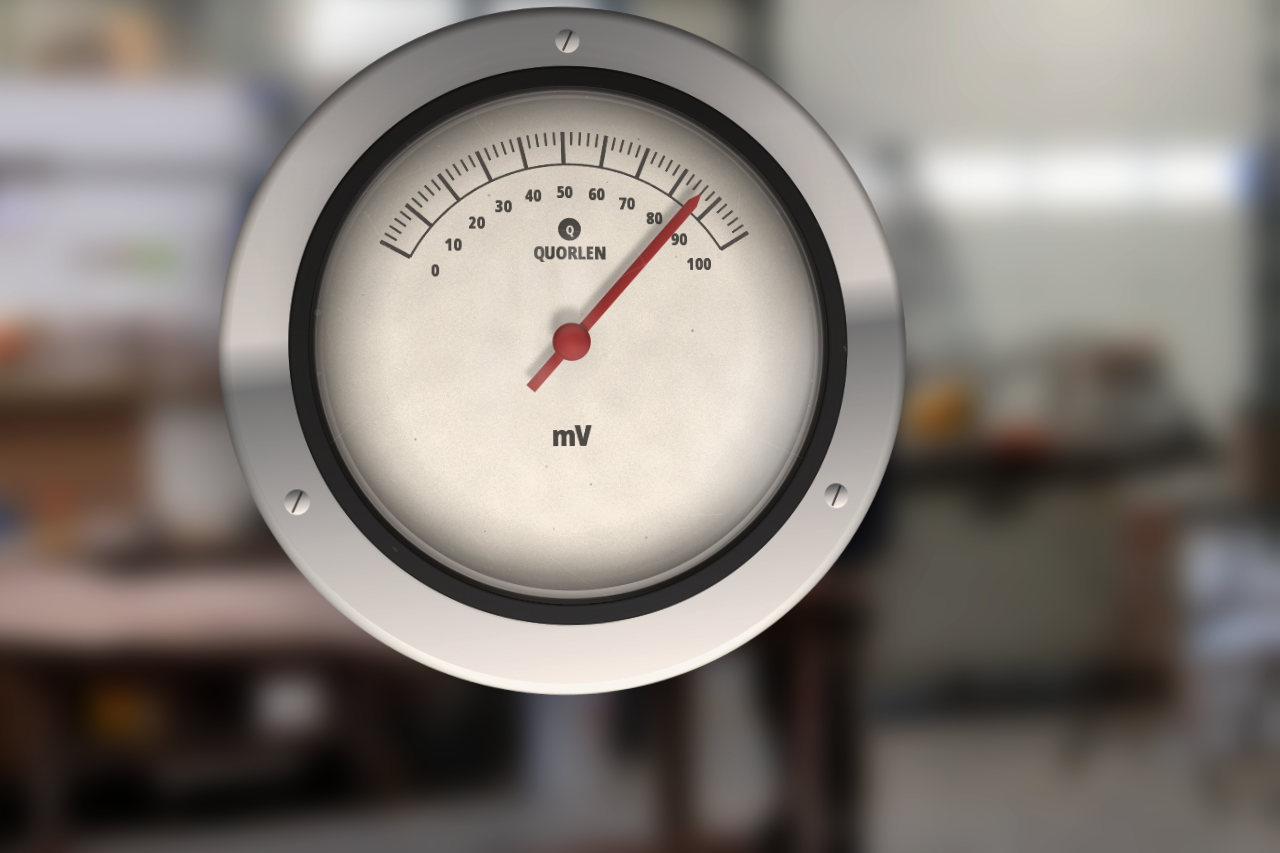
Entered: 86,mV
